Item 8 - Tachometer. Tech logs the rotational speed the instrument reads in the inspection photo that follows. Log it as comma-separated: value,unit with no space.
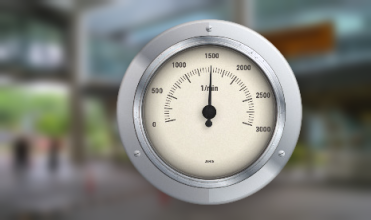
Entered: 1500,rpm
